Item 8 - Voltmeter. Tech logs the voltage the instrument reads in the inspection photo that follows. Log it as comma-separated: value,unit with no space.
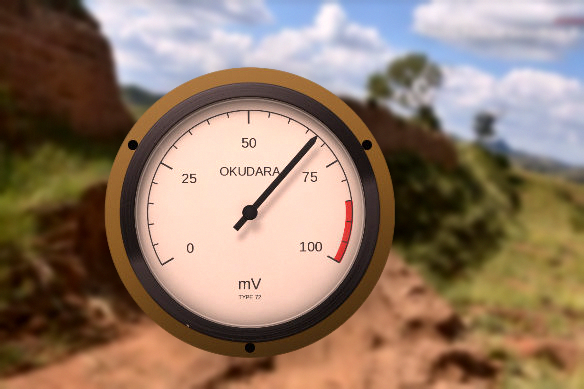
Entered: 67.5,mV
